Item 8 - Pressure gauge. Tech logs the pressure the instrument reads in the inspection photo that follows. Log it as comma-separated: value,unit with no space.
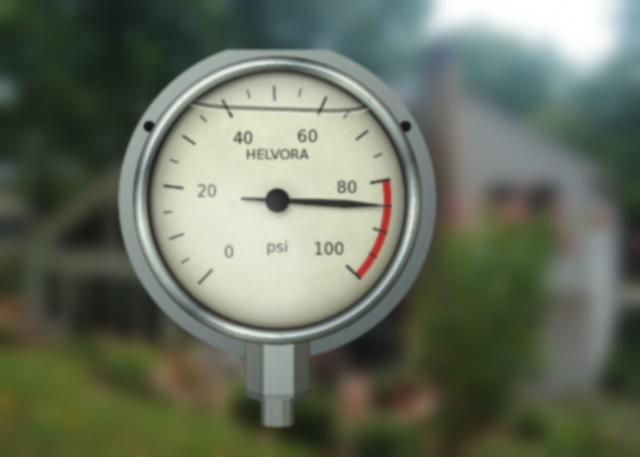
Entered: 85,psi
